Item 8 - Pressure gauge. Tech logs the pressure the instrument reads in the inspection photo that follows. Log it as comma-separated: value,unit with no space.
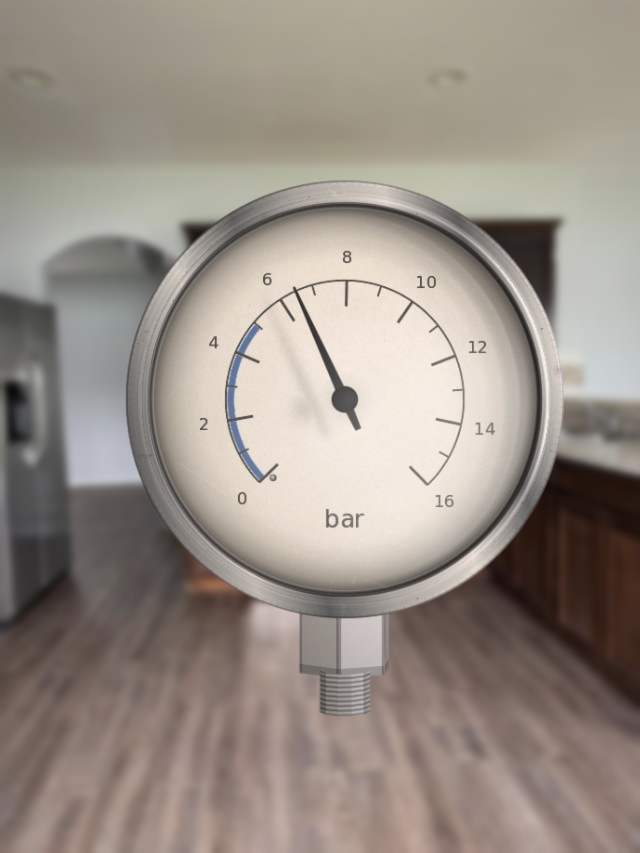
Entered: 6.5,bar
